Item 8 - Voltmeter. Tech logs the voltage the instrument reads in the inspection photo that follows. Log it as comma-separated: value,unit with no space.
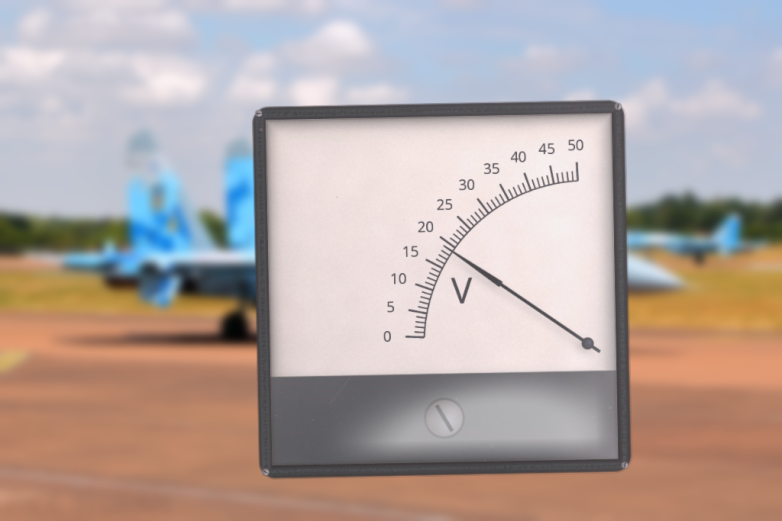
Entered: 19,V
